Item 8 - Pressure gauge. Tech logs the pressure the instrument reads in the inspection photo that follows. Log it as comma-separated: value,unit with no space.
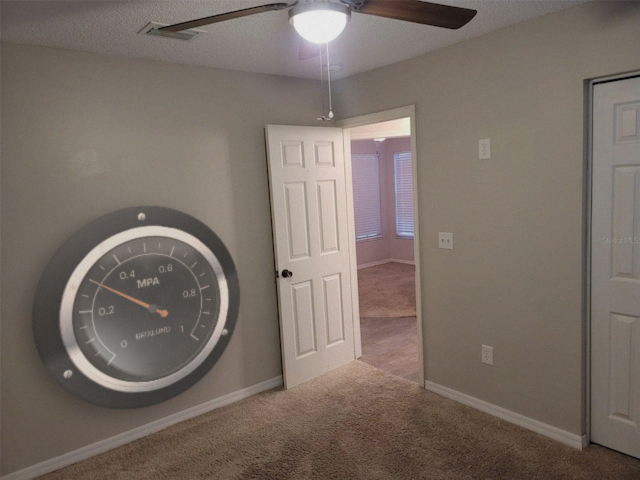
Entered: 0.3,MPa
